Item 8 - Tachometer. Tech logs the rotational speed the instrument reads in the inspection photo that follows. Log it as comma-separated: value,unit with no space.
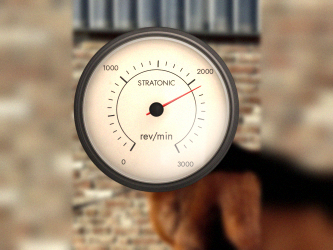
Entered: 2100,rpm
